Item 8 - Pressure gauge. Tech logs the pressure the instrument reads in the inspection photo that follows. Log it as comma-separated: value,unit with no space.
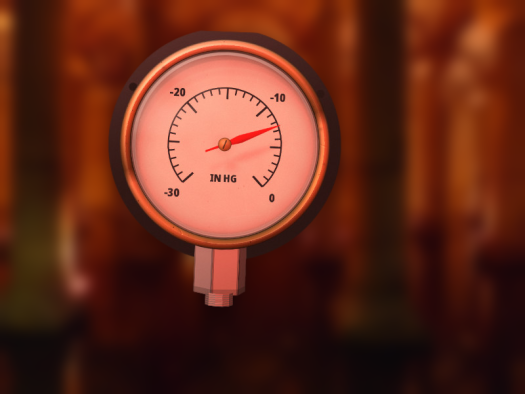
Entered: -7.5,inHg
